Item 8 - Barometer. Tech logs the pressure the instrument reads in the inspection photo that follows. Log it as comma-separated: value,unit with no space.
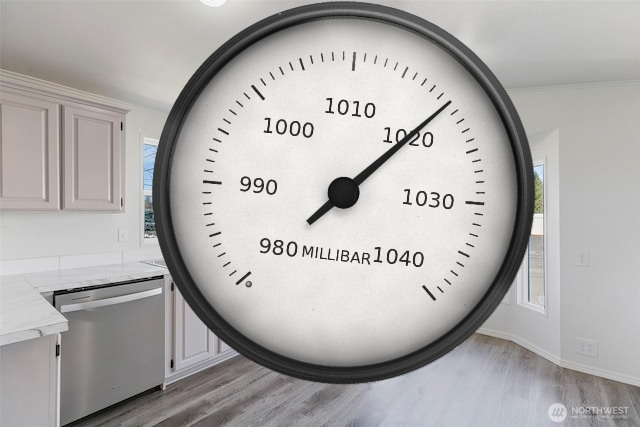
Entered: 1020,mbar
